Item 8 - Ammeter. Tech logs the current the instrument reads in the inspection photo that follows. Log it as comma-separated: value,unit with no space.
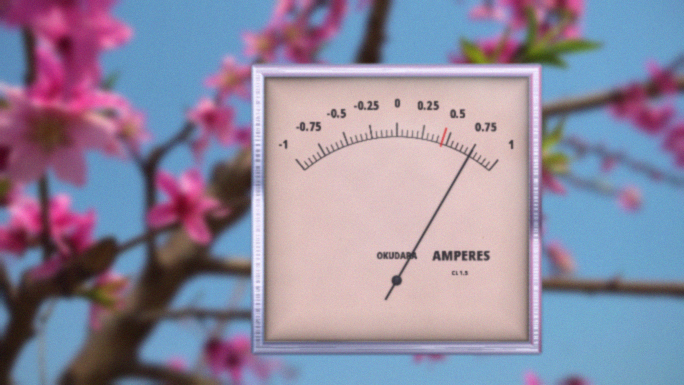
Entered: 0.75,A
